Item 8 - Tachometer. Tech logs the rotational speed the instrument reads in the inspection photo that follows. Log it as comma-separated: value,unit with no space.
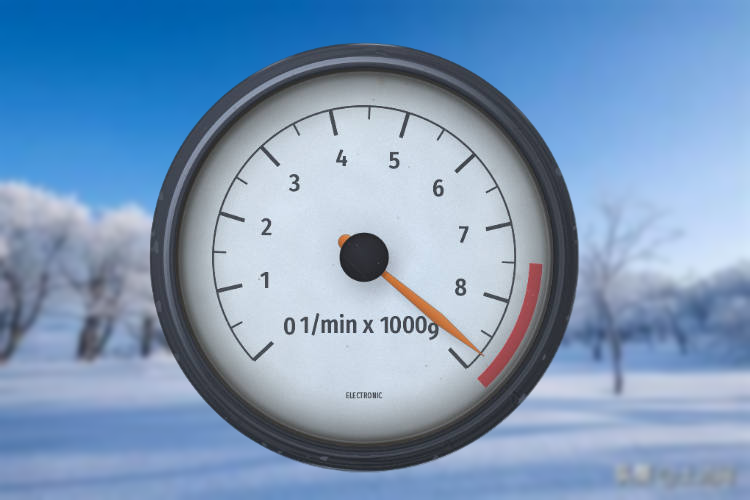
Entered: 8750,rpm
